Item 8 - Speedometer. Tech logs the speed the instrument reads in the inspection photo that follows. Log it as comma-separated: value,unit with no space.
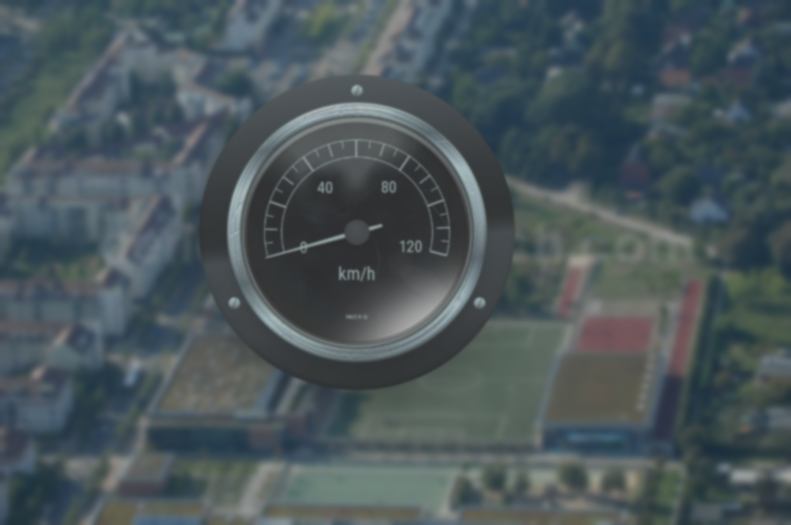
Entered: 0,km/h
